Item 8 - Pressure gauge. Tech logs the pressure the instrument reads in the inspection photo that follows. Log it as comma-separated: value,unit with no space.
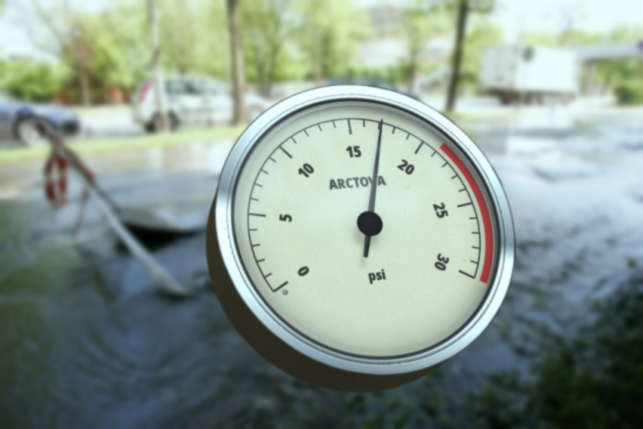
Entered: 17,psi
